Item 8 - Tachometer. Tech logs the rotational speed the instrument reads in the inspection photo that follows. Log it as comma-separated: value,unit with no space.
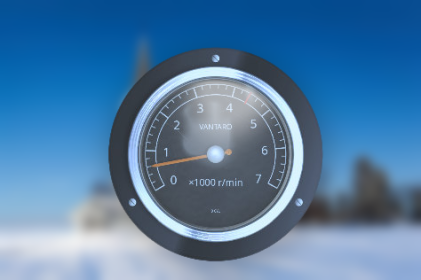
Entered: 600,rpm
